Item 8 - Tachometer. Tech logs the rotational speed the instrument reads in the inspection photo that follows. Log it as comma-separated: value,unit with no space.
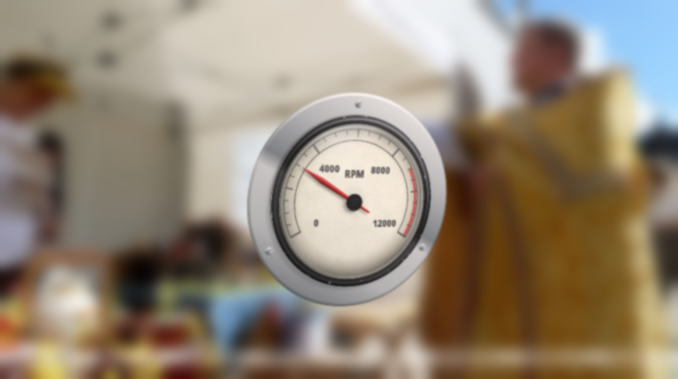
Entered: 3000,rpm
